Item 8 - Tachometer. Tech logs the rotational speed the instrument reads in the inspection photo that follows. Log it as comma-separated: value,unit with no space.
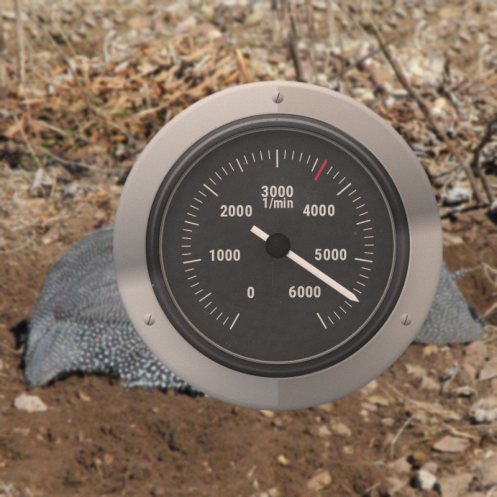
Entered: 5500,rpm
